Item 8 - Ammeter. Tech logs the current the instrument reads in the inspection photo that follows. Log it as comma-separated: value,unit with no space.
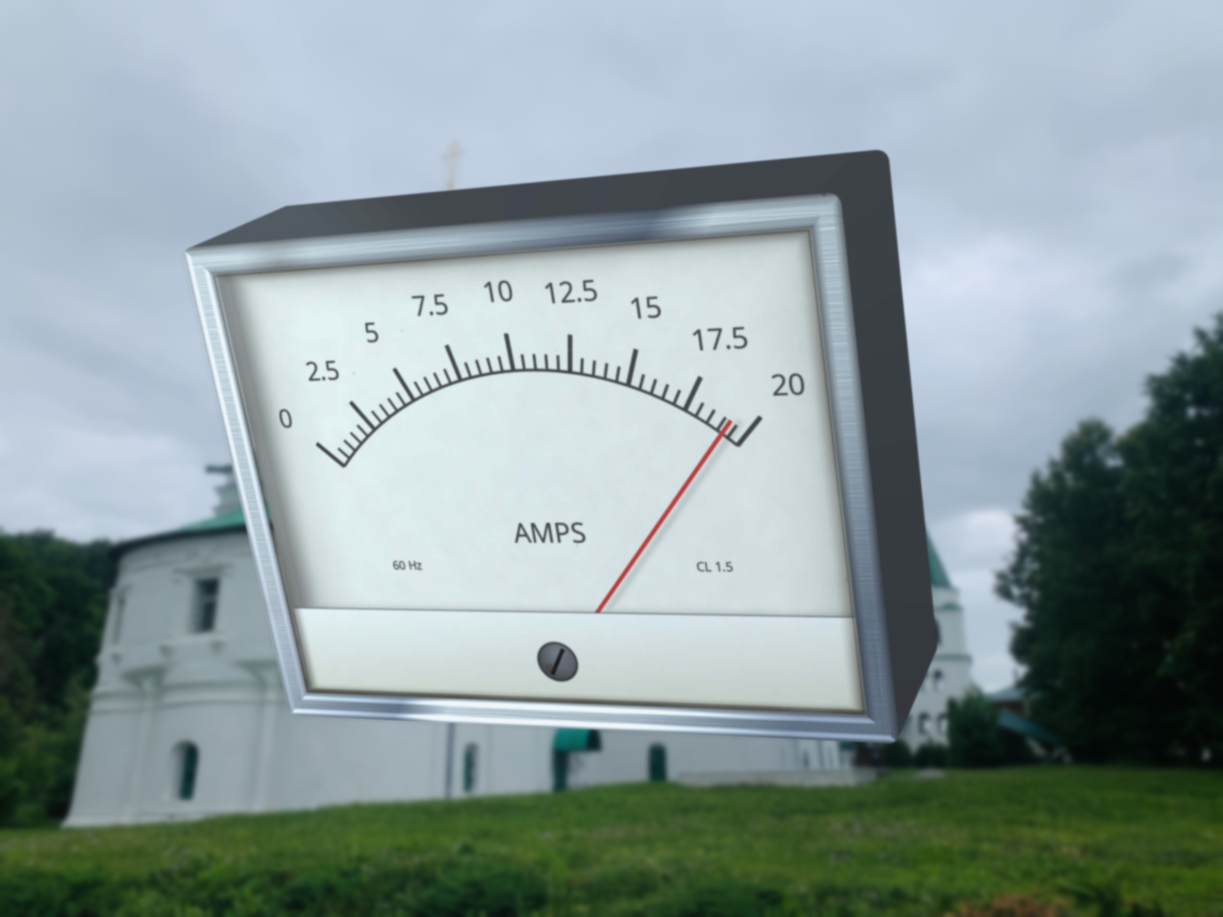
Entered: 19.25,A
